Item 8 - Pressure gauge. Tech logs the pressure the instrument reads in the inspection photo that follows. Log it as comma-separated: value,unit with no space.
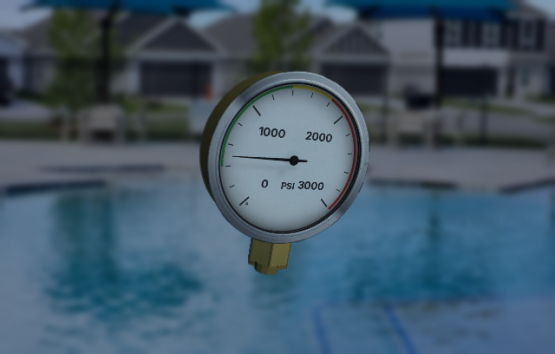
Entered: 500,psi
